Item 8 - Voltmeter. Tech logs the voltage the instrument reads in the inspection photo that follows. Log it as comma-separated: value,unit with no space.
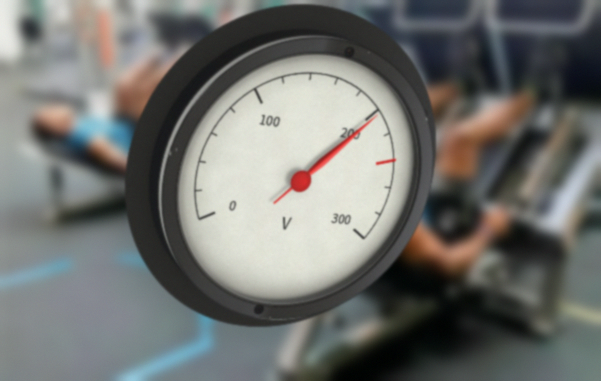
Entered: 200,V
